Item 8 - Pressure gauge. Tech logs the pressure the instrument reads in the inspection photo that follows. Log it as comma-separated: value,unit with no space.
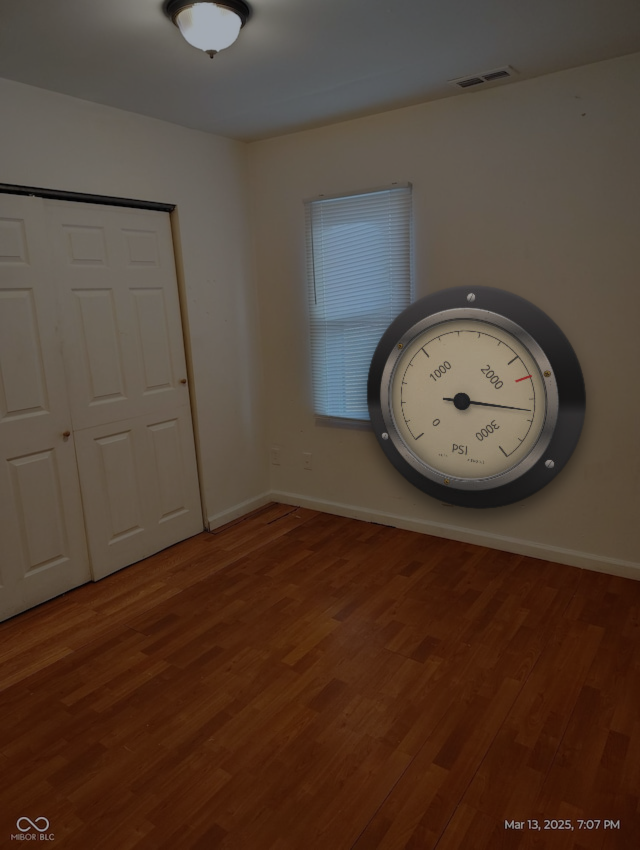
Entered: 2500,psi
